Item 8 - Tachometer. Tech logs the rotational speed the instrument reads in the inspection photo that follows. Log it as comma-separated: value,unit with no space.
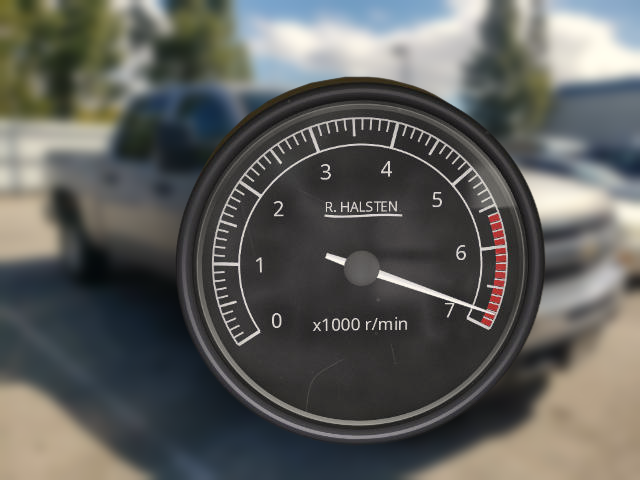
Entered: 6800,rpm
